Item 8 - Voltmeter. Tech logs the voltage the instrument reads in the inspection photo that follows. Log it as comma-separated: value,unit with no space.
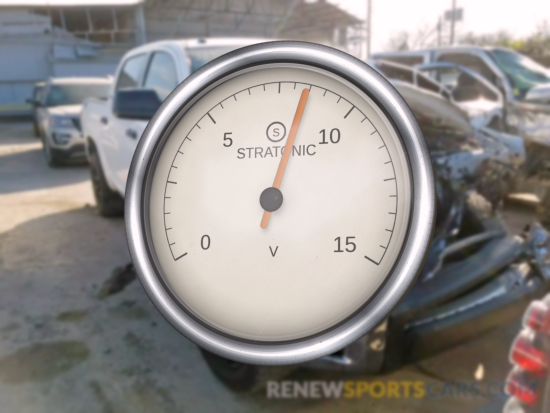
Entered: 8.5,V
